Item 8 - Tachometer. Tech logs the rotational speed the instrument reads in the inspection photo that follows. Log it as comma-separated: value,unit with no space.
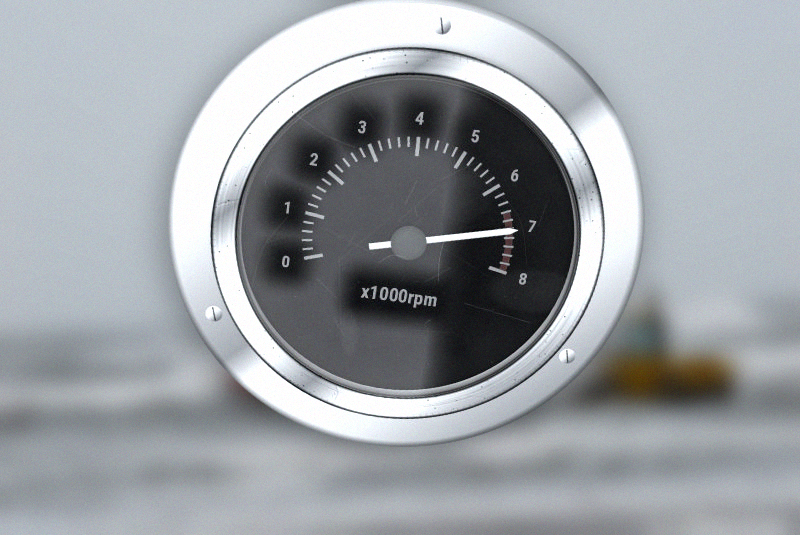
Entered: 7000,rpm
